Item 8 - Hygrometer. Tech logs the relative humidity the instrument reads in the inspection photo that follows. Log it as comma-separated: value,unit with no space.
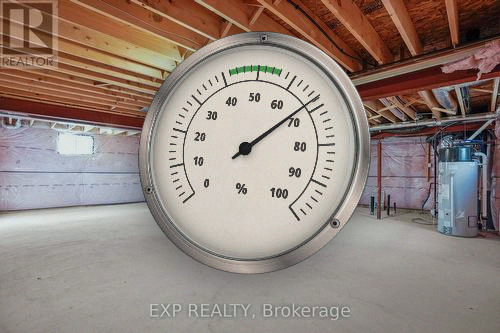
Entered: 68,%
